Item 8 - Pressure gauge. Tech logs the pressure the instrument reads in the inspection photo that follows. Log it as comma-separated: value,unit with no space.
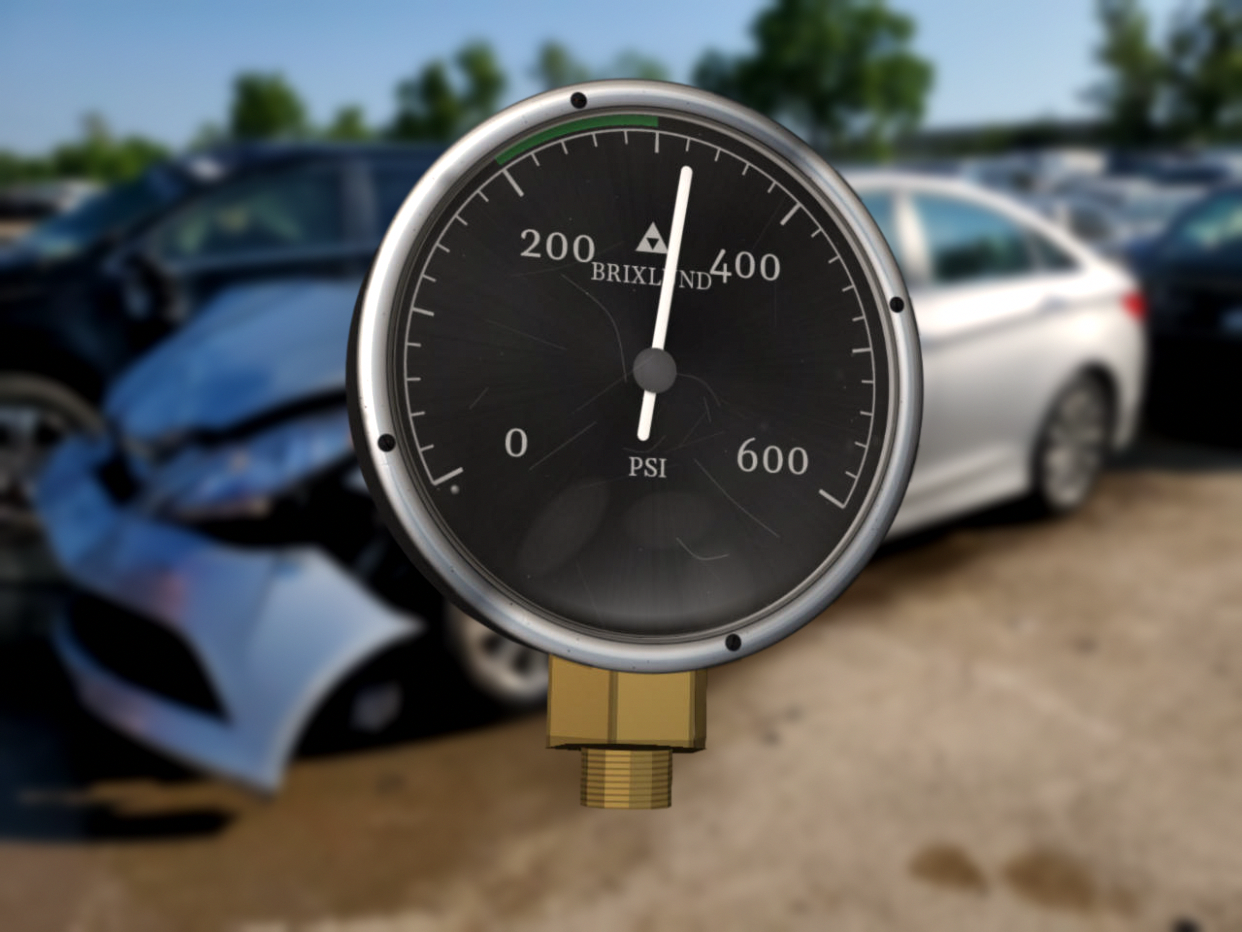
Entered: 320,psi
